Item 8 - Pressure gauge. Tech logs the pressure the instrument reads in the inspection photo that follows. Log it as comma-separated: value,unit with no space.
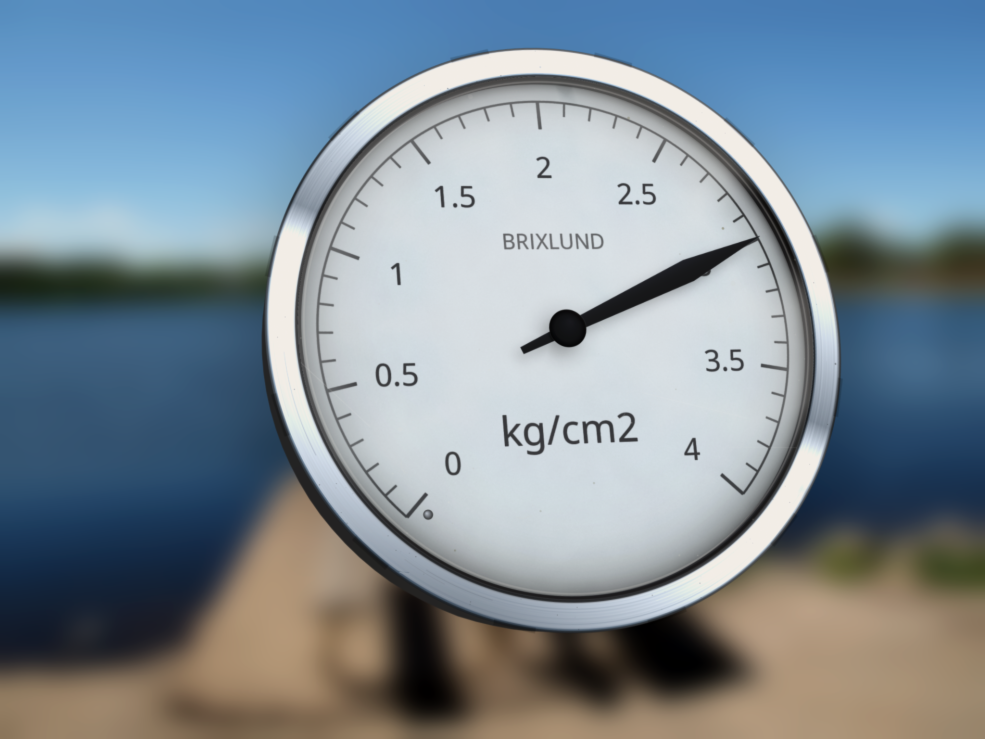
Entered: 3,kg/cm²
